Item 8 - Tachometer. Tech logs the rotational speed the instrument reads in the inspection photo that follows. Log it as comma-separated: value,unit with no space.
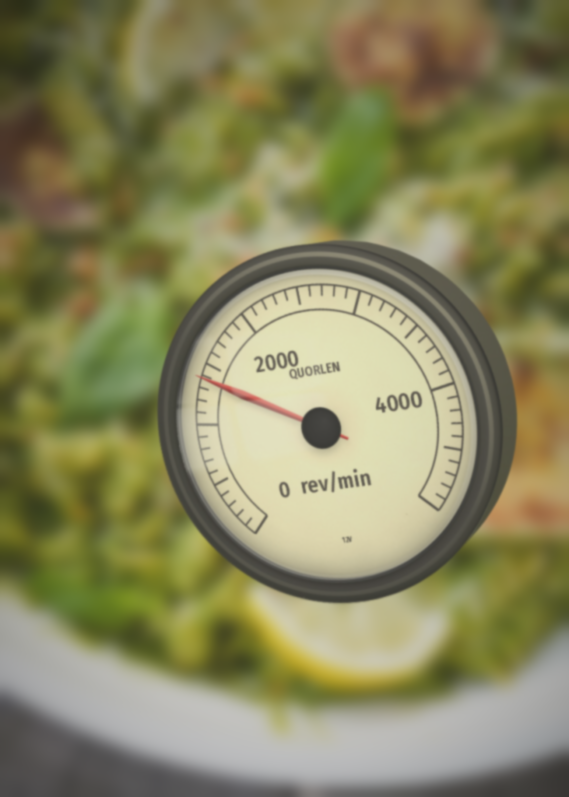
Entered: 1400,rpm
